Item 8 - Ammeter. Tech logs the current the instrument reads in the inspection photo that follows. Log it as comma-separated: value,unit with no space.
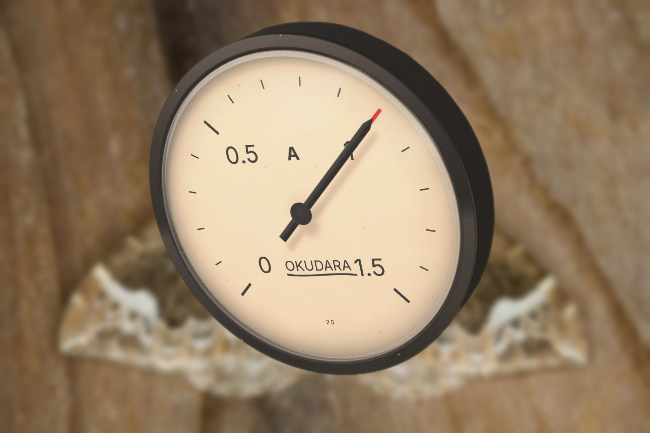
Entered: 1,A
